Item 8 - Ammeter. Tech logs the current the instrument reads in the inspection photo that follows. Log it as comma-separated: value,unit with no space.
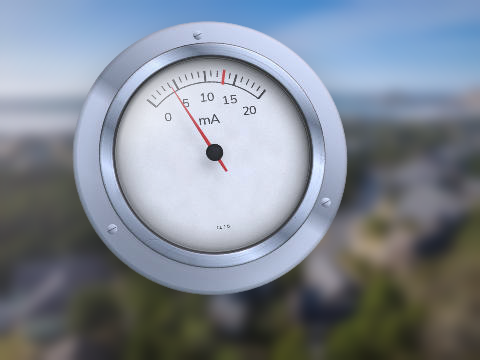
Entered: 4,mA
